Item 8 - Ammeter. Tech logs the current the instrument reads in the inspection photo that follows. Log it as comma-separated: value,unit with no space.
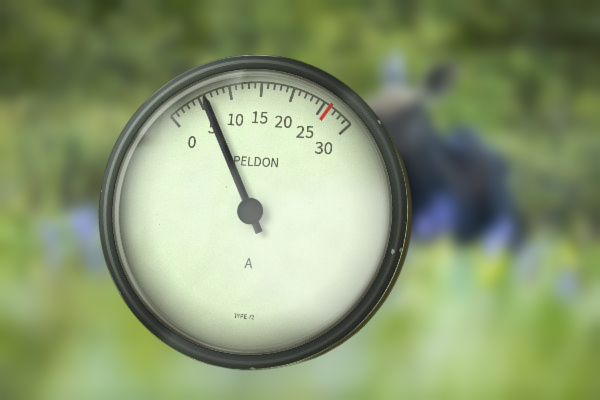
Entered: 6,A
